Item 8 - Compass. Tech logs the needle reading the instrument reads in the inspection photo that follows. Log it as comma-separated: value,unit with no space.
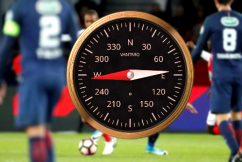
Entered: 265,°
